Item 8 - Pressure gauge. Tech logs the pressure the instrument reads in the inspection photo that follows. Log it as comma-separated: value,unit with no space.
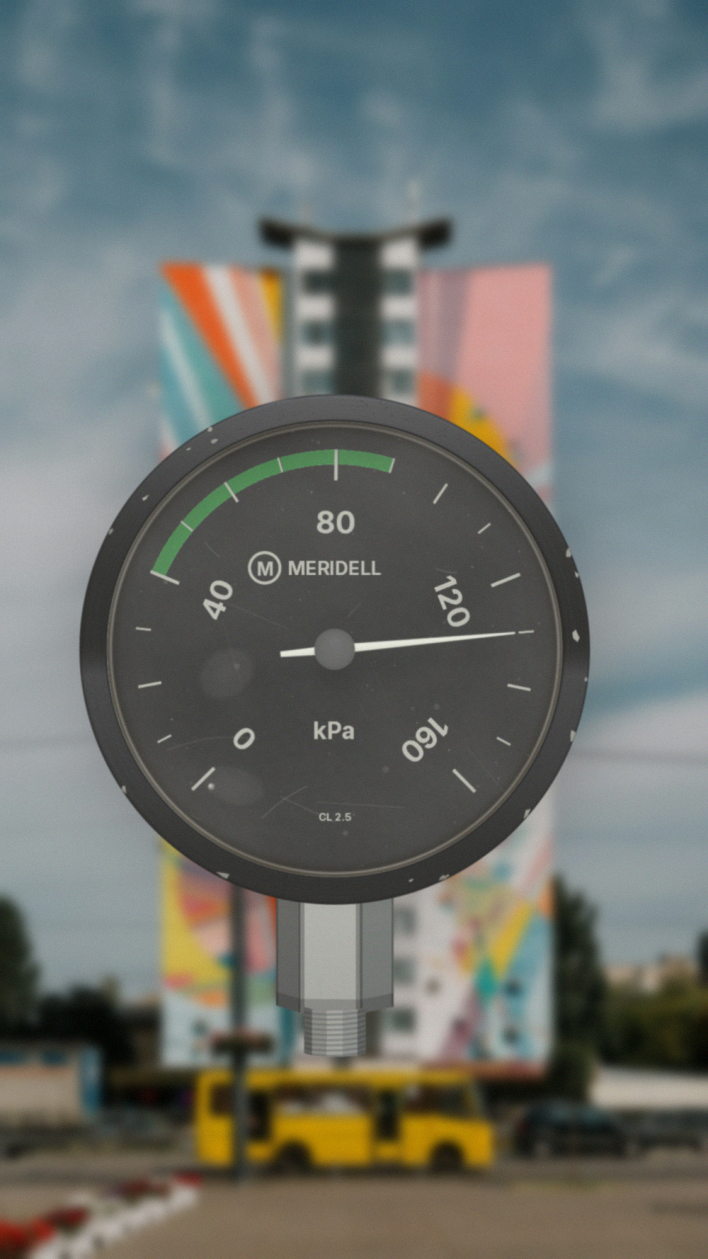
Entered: 130,kPa
